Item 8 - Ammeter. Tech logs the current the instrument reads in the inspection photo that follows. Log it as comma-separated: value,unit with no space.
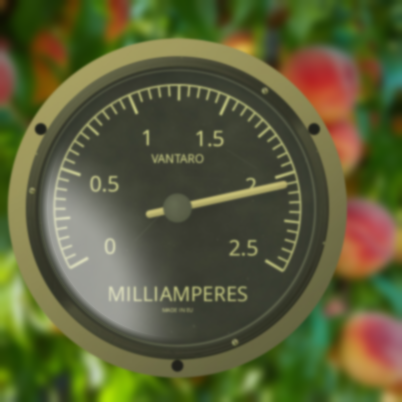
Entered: 2.05,mA
